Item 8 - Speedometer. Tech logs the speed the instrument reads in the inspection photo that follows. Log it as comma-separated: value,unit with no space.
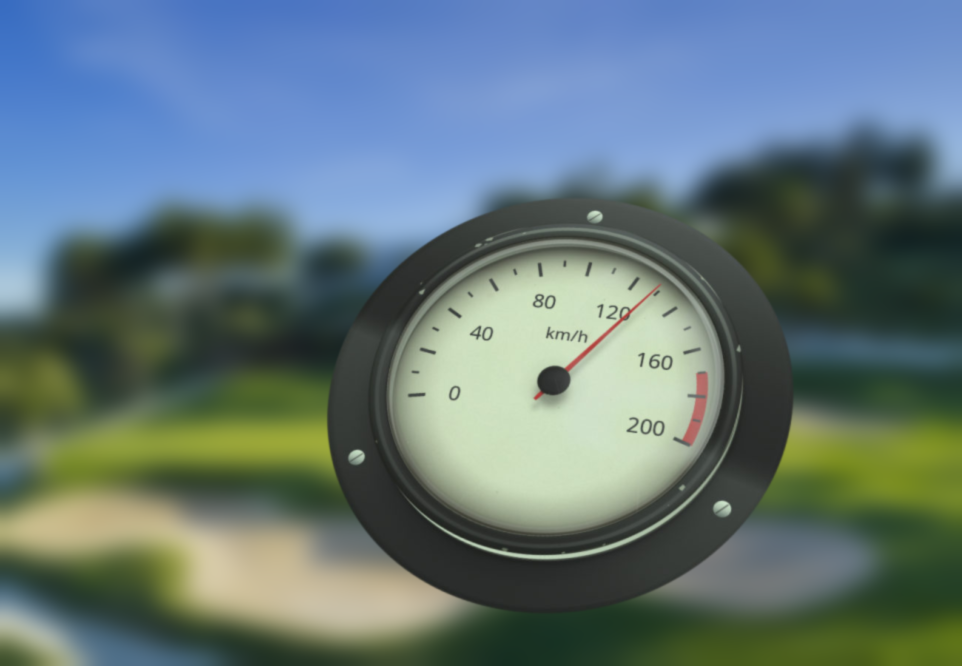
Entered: 130,km/h
